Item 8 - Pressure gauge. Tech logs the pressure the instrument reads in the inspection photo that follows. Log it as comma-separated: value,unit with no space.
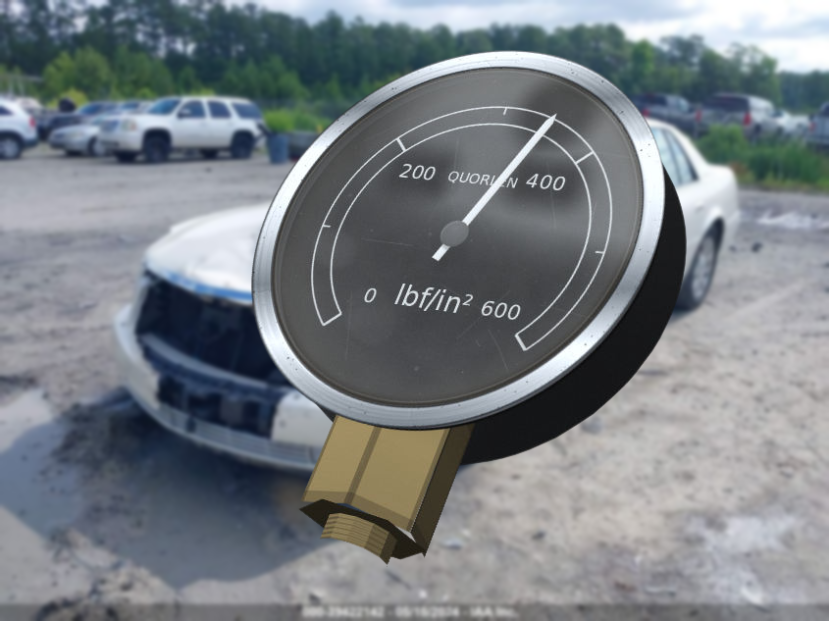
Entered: 350,psi
